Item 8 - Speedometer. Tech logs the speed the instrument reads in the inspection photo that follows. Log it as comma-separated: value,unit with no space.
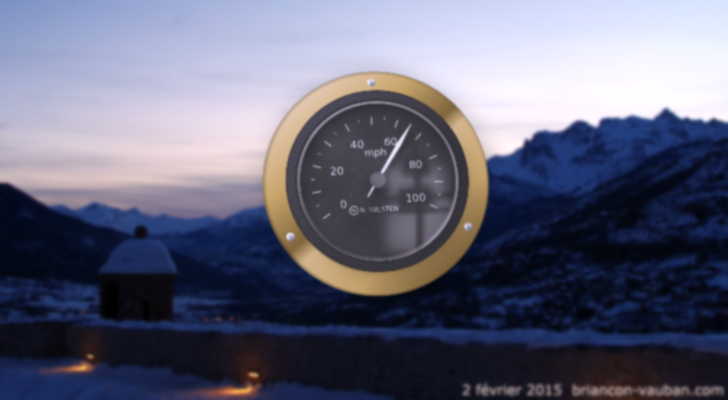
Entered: 65,mph
